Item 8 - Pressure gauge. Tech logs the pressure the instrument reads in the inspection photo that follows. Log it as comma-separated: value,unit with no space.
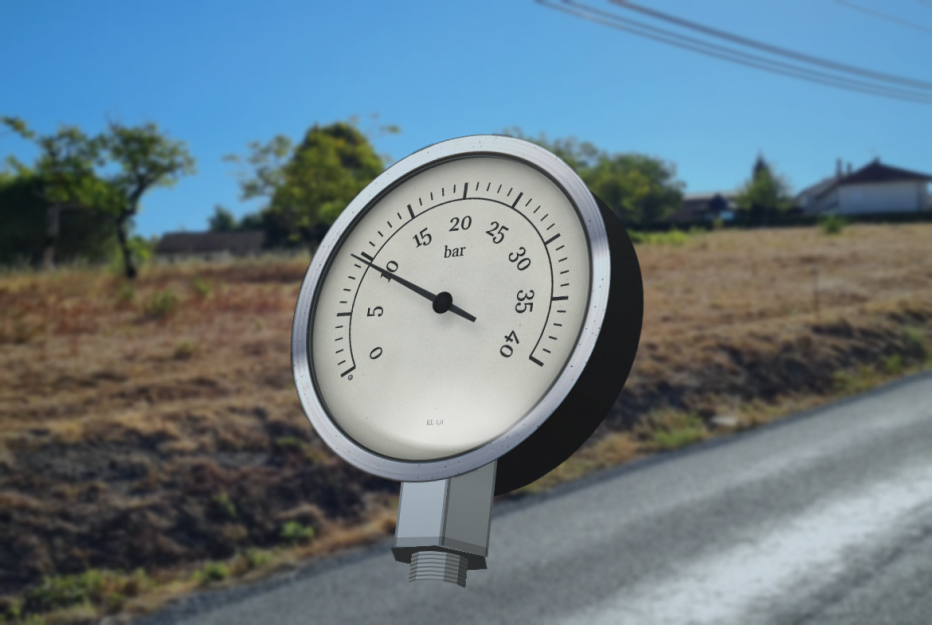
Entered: 9.5,bar
